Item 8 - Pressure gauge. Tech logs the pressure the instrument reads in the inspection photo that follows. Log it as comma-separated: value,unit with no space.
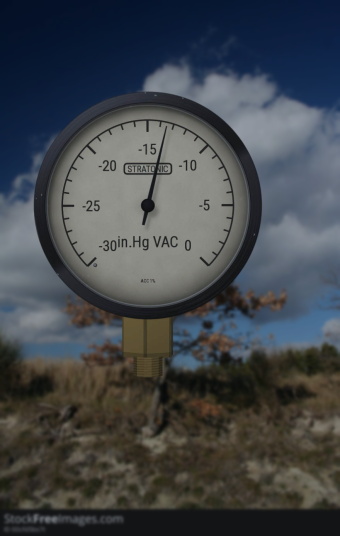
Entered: -13.5,inHg
